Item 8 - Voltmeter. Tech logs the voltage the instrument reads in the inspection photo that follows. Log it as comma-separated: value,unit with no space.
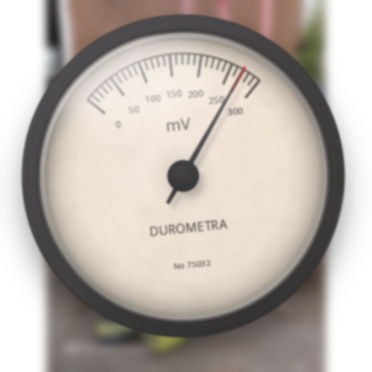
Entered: 270,mV
